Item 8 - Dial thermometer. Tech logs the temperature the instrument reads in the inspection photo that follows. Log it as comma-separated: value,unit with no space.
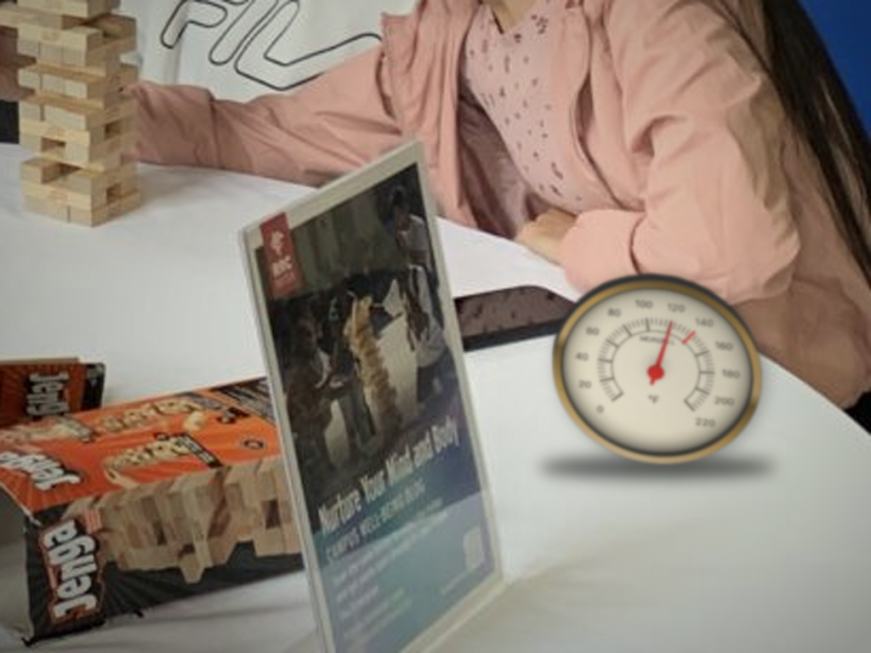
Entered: 120,°F
